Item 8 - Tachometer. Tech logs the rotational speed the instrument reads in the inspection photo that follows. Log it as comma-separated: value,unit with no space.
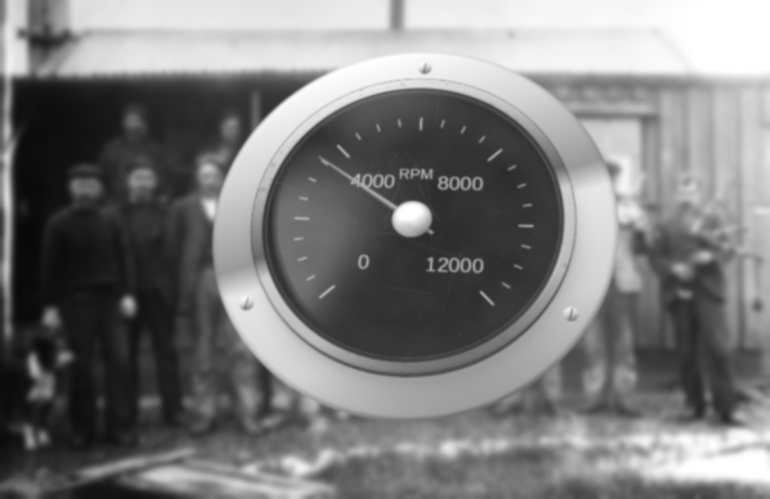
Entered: 3500,rpm
